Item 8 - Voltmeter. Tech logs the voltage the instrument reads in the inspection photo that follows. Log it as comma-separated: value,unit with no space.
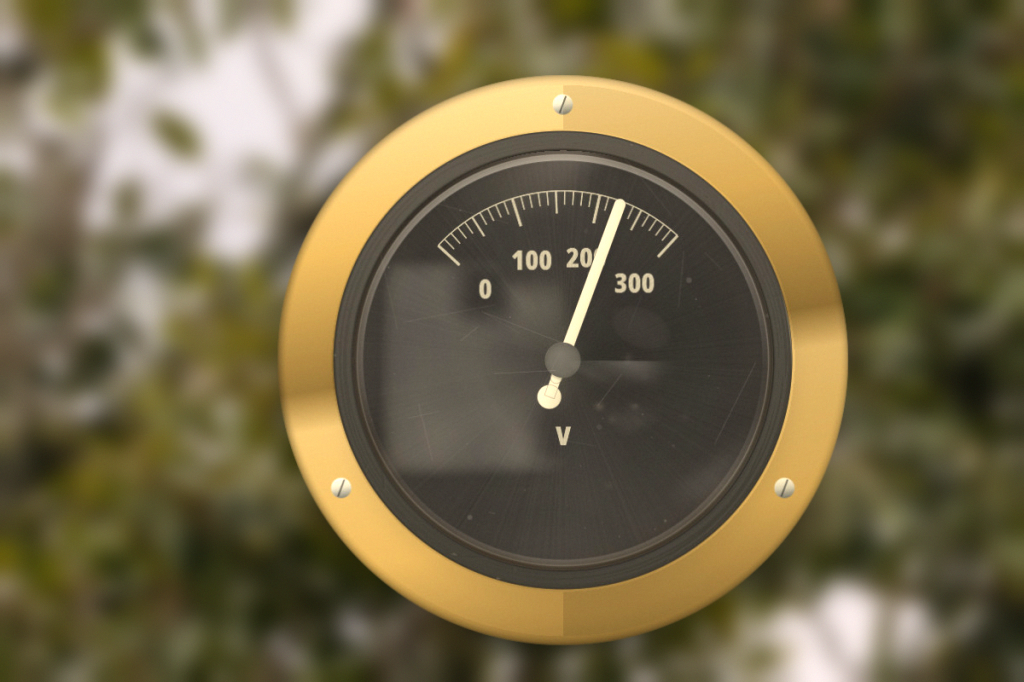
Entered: 225,V
